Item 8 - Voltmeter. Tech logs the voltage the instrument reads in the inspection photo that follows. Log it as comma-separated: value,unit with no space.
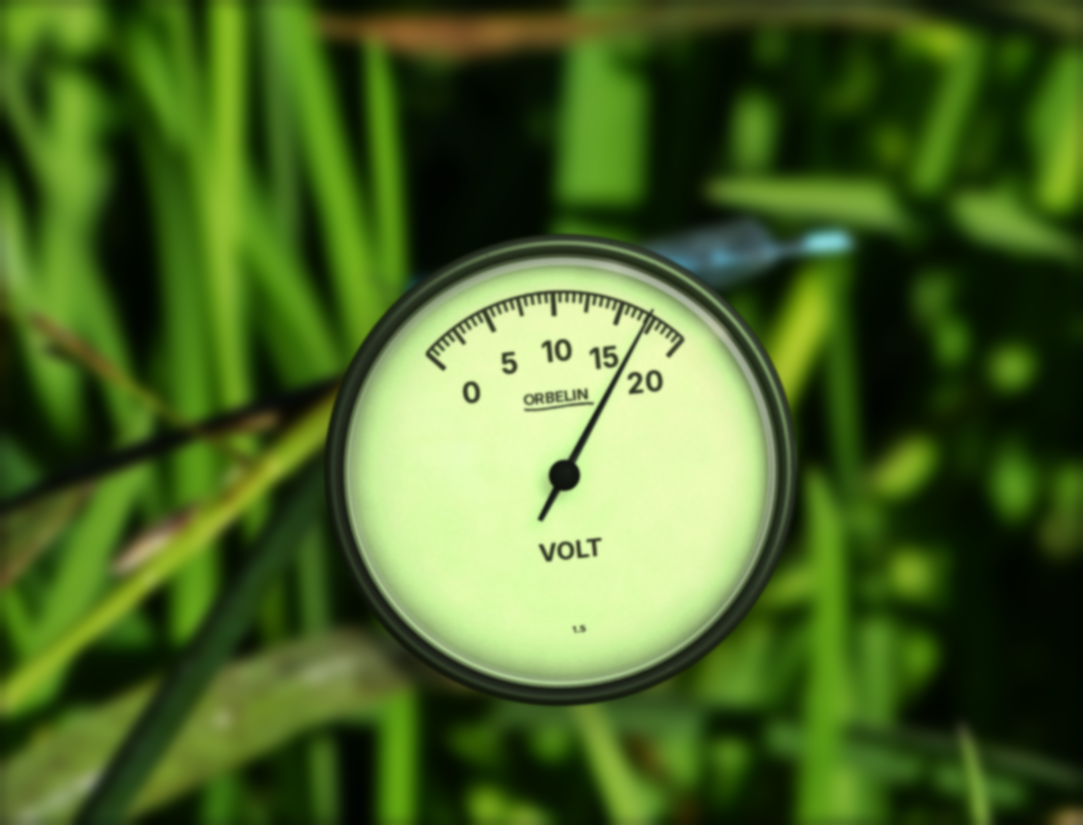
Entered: 17,V
